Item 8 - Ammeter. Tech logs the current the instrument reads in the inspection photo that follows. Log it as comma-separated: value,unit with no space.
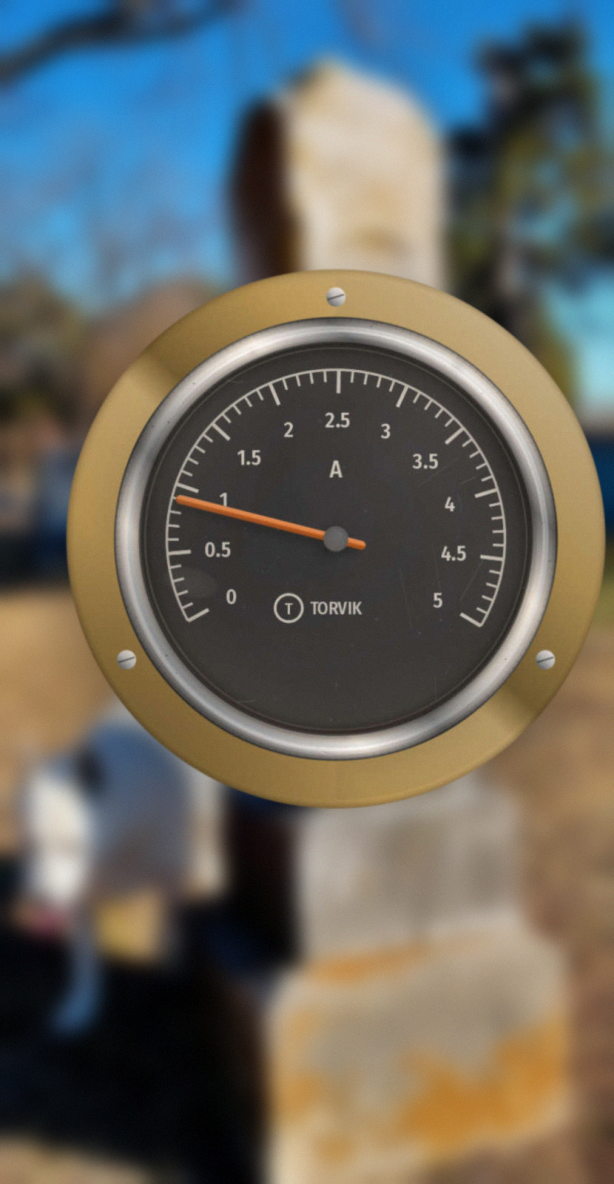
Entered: 0.9,A
